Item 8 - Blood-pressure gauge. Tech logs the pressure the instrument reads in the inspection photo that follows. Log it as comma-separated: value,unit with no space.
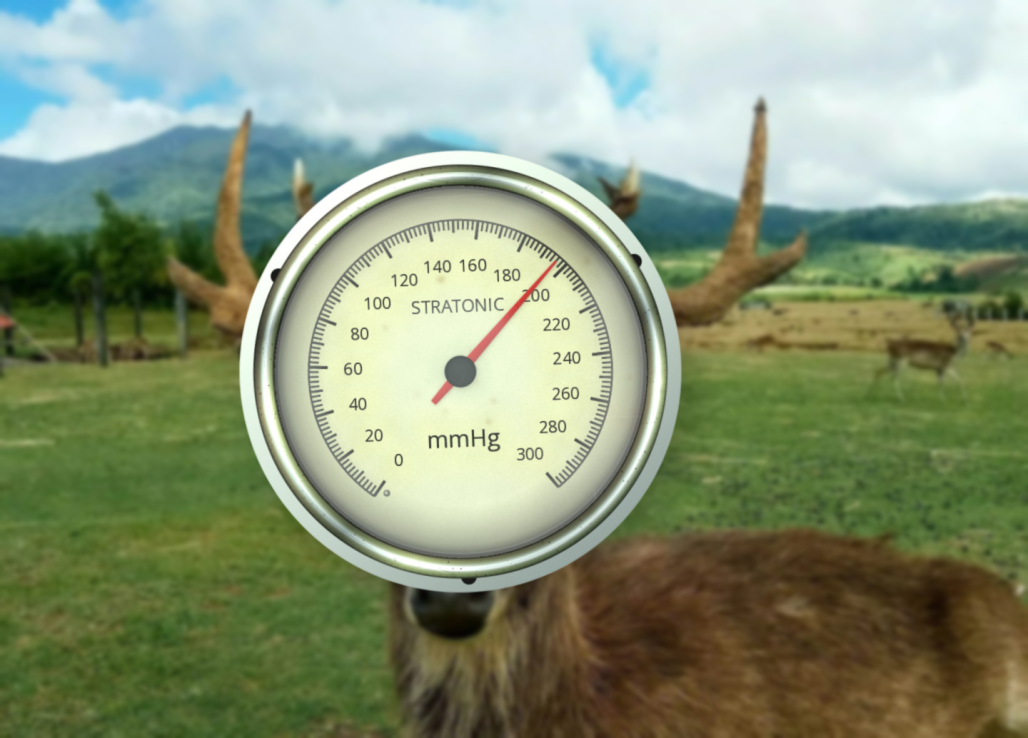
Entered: 196,mmHg
